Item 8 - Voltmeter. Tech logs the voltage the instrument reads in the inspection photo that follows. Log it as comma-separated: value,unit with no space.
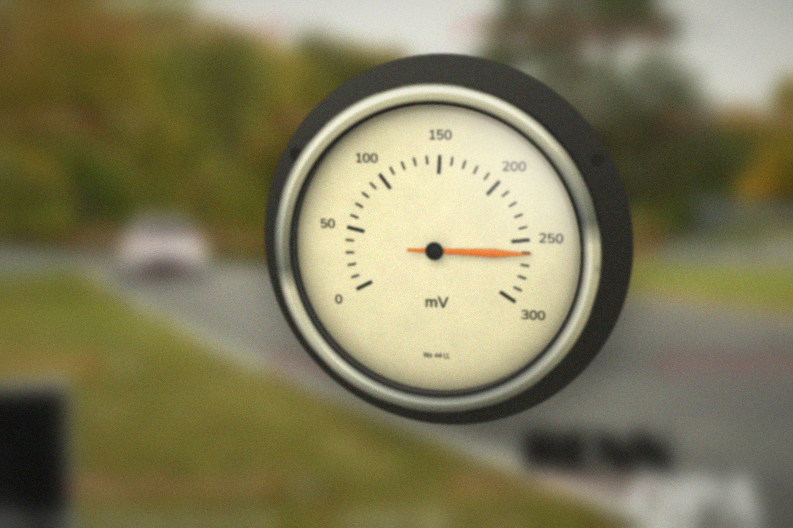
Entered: 260,mV
